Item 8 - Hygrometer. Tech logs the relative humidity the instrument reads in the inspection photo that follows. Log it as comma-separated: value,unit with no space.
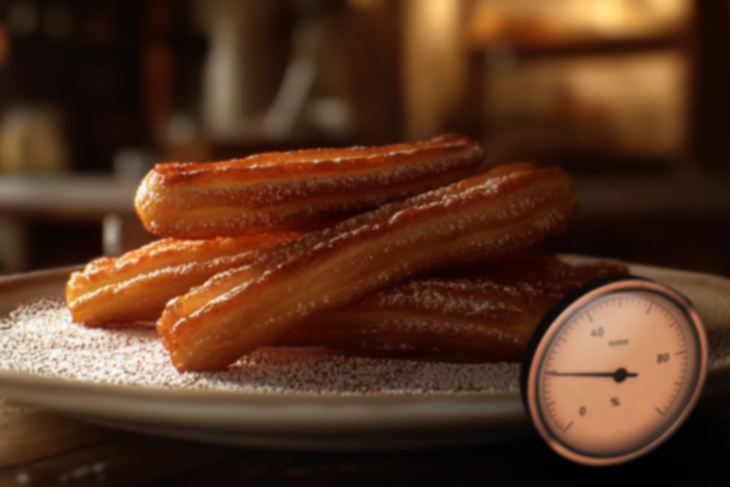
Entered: 20,%
